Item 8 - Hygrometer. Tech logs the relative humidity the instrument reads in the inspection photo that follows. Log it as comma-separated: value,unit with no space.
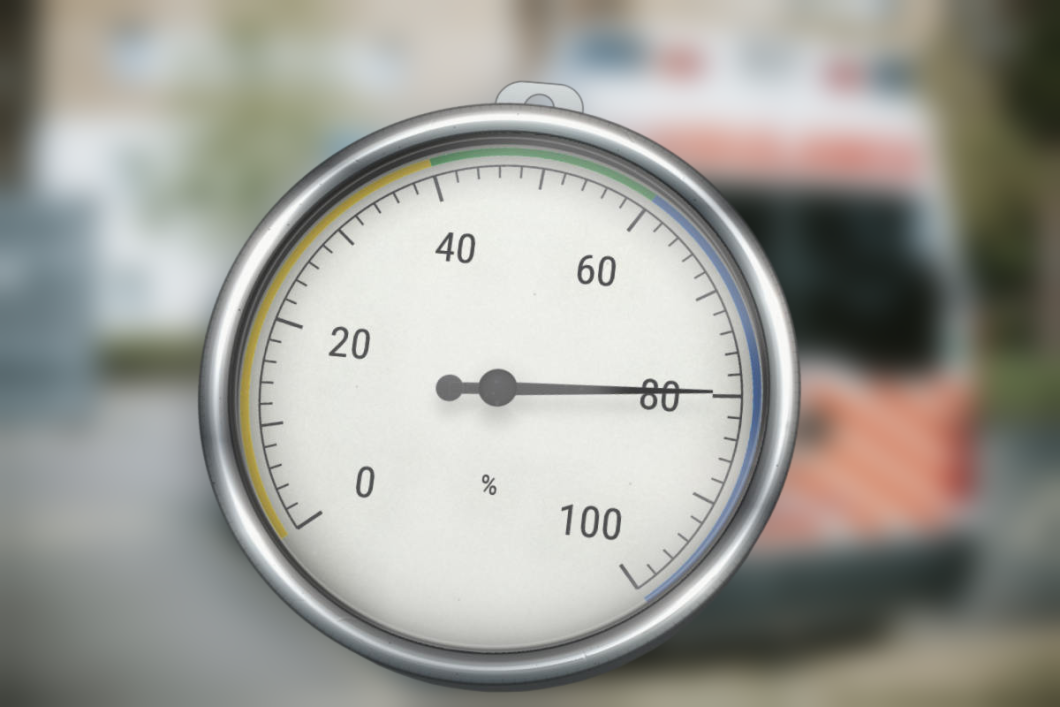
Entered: 80,%
